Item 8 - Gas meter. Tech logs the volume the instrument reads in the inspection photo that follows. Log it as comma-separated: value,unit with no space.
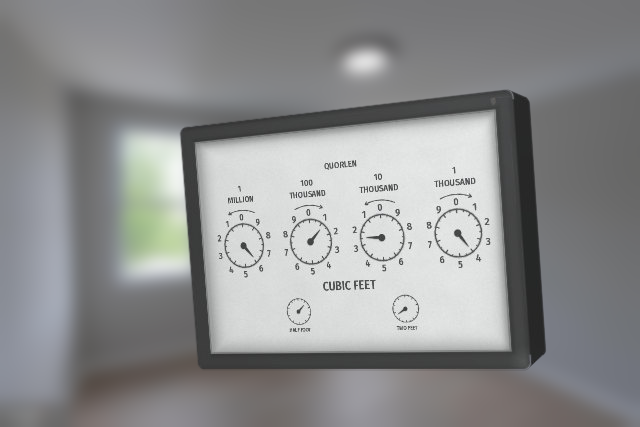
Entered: 612400,ft³
